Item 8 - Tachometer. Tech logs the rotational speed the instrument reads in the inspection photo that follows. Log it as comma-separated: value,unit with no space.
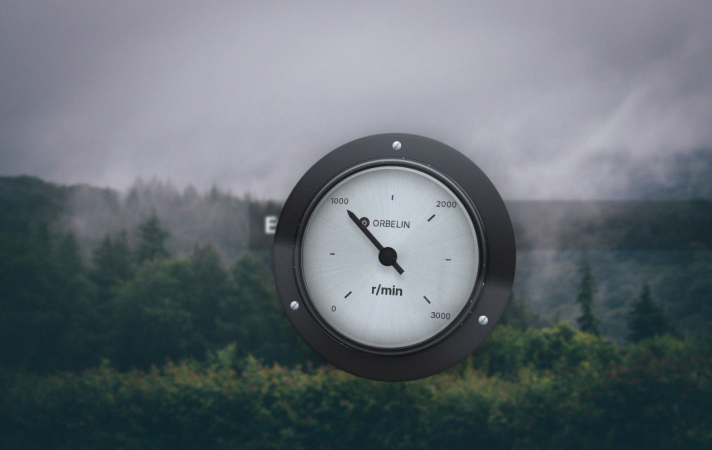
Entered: 1000,rpm
